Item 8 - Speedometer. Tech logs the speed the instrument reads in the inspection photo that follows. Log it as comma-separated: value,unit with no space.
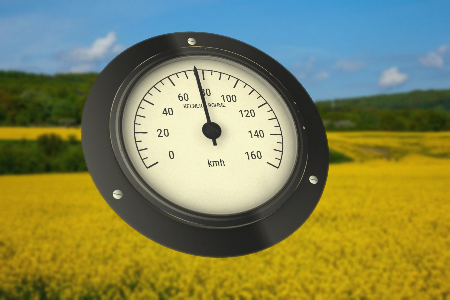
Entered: 75,km/h
